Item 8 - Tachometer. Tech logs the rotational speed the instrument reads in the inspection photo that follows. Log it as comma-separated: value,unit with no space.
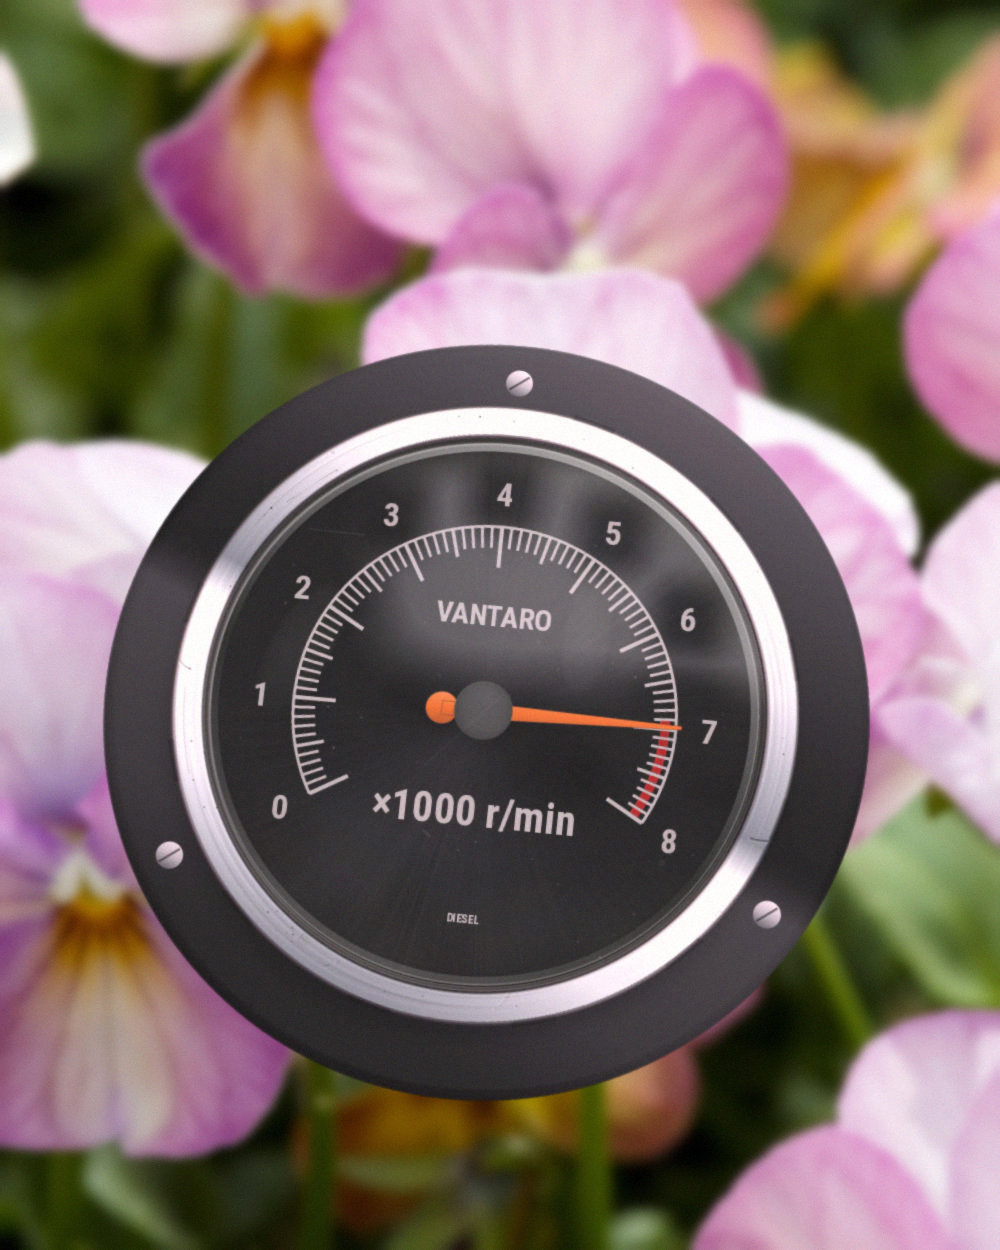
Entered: 7000,rpm
